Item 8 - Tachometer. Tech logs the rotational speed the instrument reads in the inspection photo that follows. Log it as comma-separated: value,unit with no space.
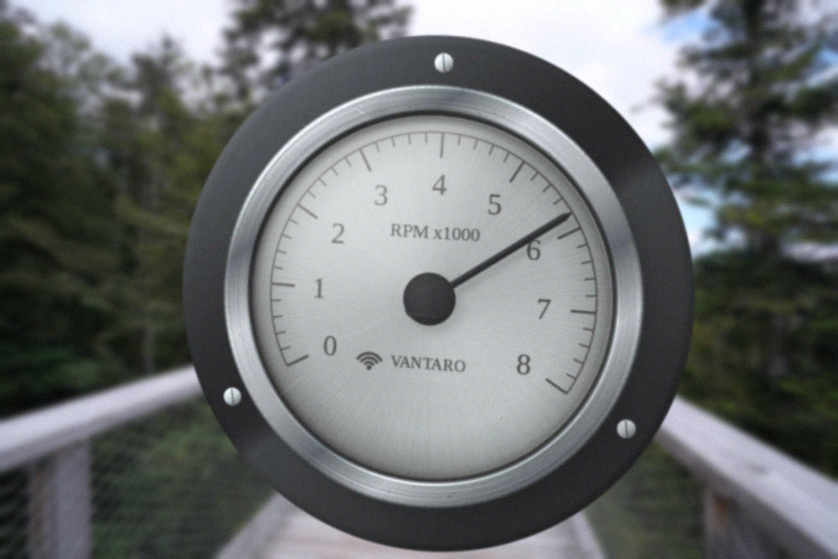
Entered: 5800,rpm
